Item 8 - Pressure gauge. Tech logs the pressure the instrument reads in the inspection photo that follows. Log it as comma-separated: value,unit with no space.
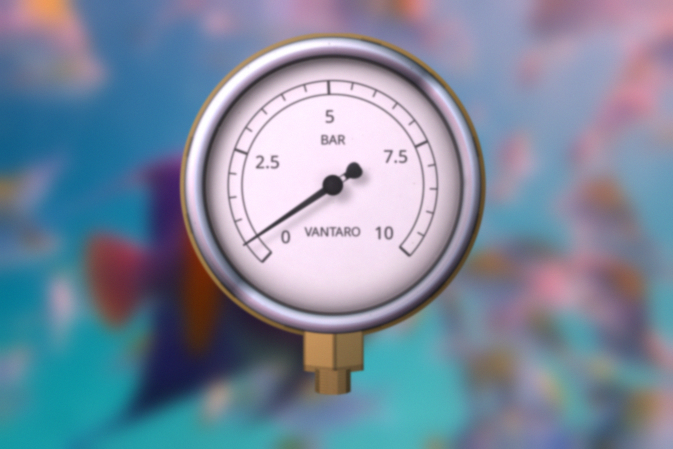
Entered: 0.5,bar
